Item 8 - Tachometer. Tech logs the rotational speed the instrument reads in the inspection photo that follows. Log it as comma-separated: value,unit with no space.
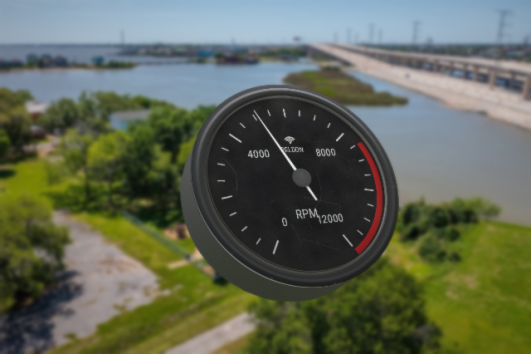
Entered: 5000,rpm
